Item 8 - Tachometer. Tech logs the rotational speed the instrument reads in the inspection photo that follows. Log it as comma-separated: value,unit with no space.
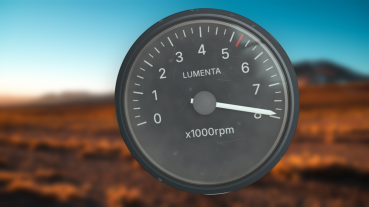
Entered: 7875,rpm
